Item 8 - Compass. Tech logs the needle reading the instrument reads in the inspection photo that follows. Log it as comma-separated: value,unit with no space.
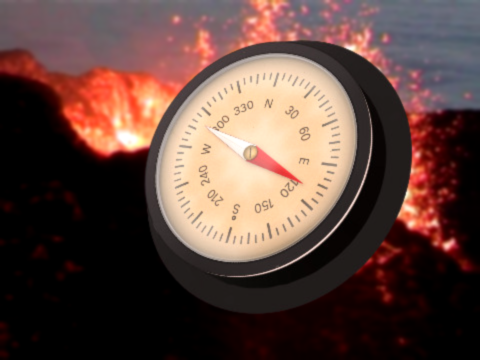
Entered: 110,°
